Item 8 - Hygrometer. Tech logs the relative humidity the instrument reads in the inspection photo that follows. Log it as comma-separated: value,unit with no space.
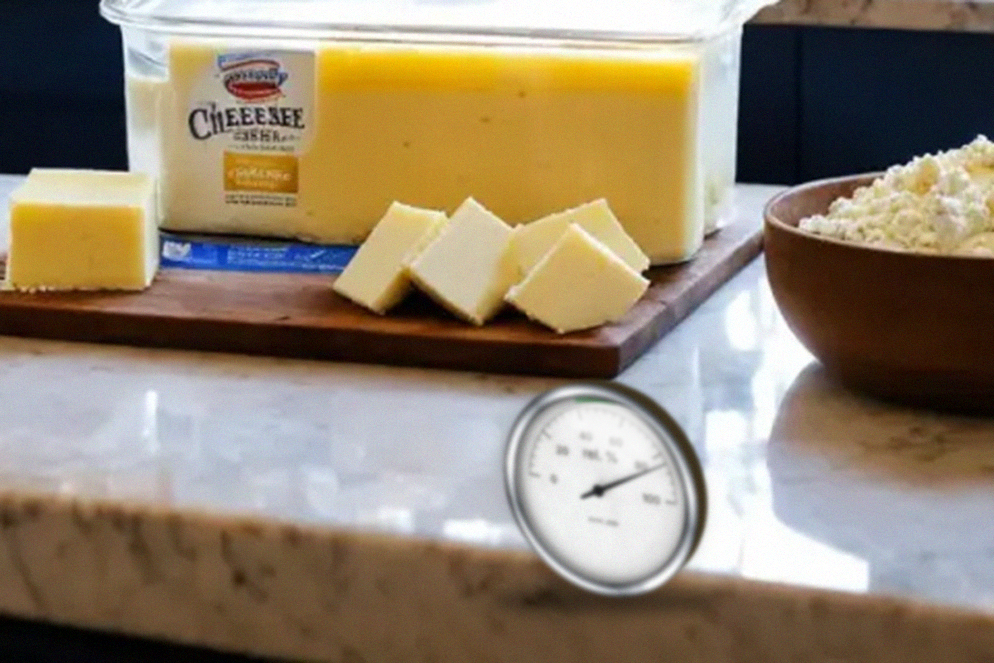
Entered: 84,%
